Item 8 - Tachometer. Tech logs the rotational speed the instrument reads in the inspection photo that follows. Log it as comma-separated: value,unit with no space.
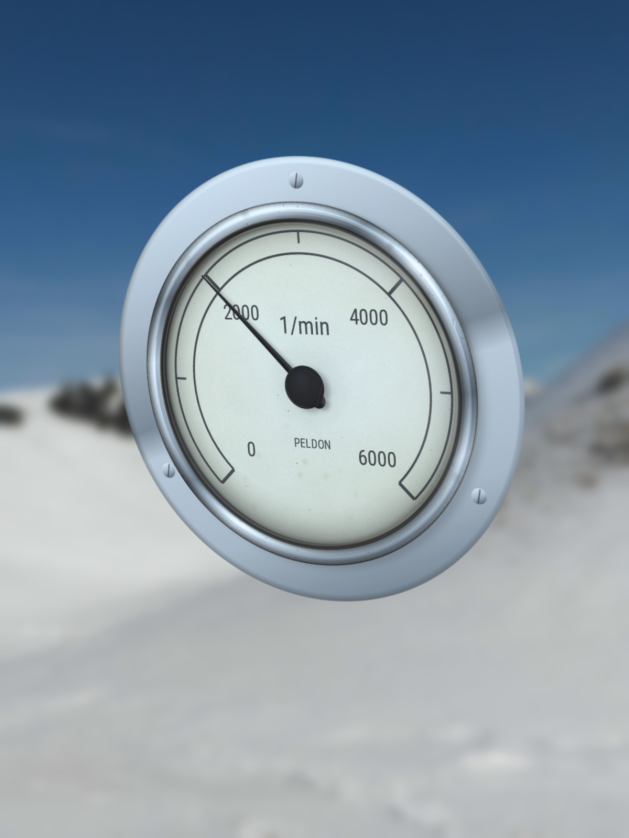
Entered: 2000,rpm
